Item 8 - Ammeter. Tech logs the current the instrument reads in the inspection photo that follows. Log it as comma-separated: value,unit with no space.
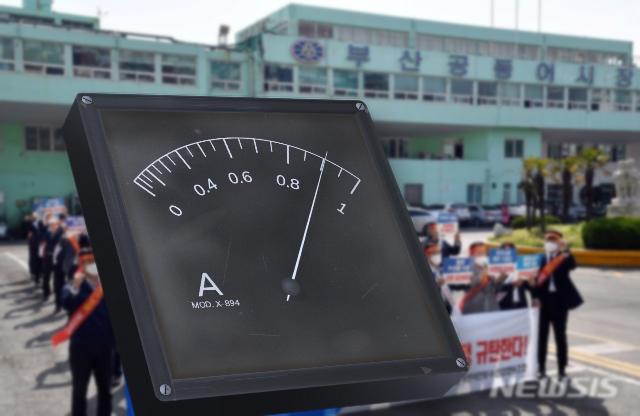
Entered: 0.9,A
